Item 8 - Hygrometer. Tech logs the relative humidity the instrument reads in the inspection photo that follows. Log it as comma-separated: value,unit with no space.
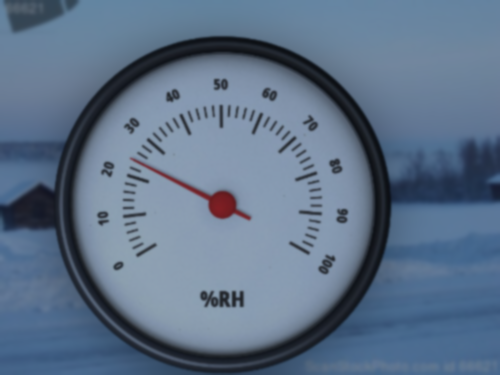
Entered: 24,%
